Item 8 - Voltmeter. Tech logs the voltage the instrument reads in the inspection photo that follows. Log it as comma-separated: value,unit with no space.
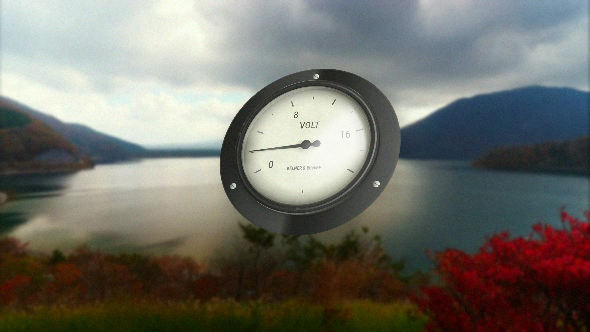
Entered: 2,V
